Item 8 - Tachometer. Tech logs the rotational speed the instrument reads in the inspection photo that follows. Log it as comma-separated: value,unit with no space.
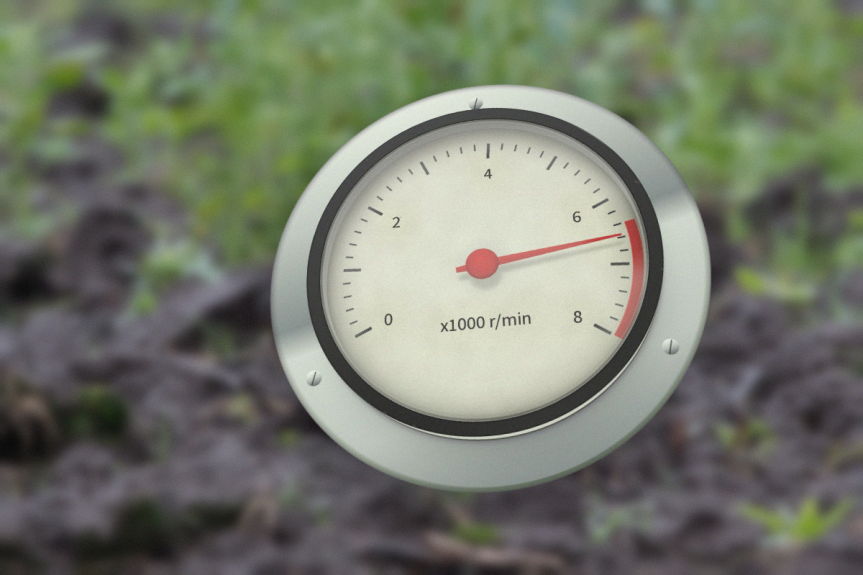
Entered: 6600,rpm
